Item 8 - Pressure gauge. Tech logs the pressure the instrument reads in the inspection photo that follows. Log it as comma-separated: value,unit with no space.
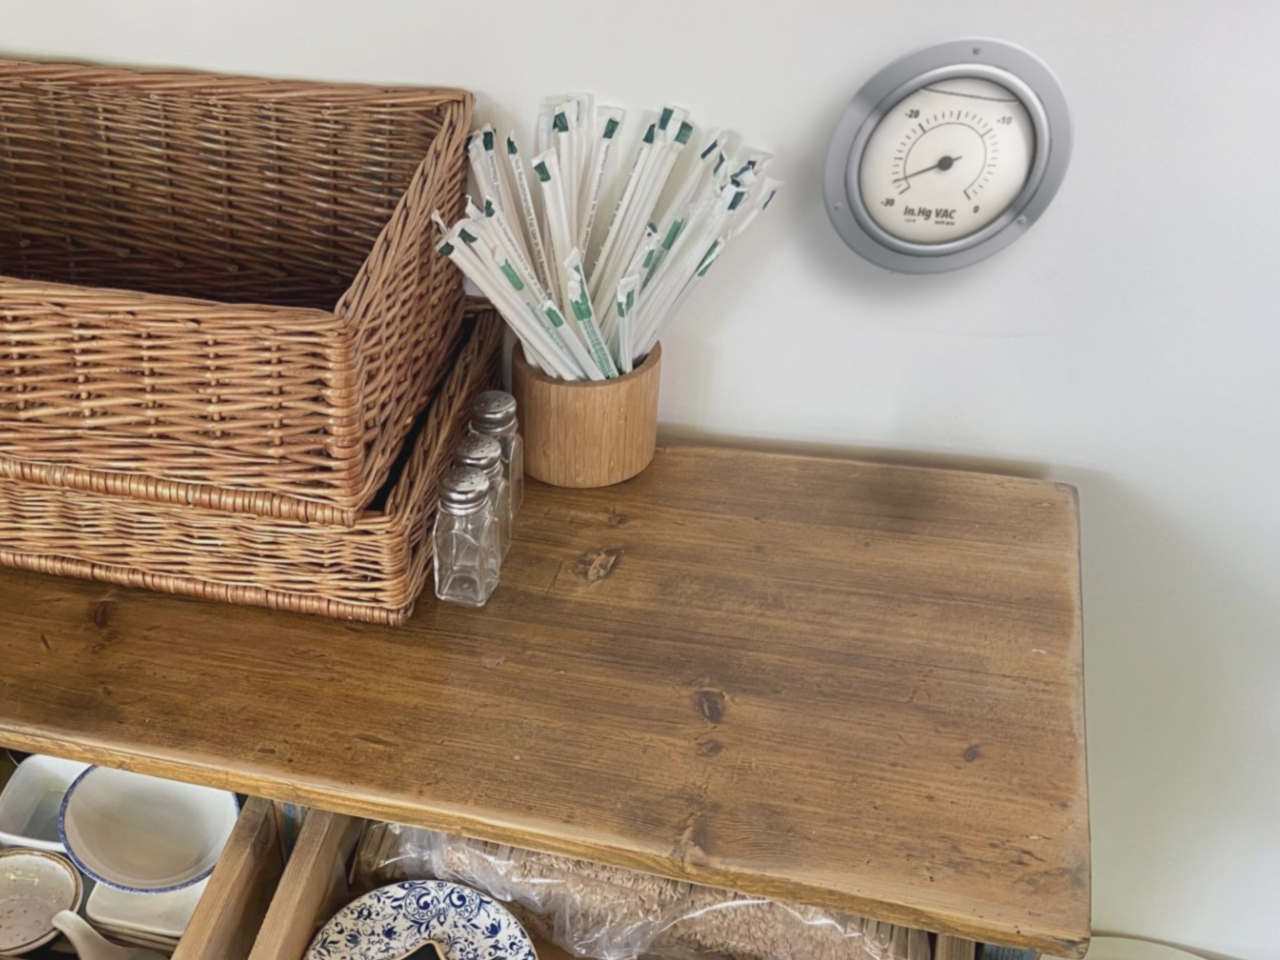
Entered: -28,inHg
